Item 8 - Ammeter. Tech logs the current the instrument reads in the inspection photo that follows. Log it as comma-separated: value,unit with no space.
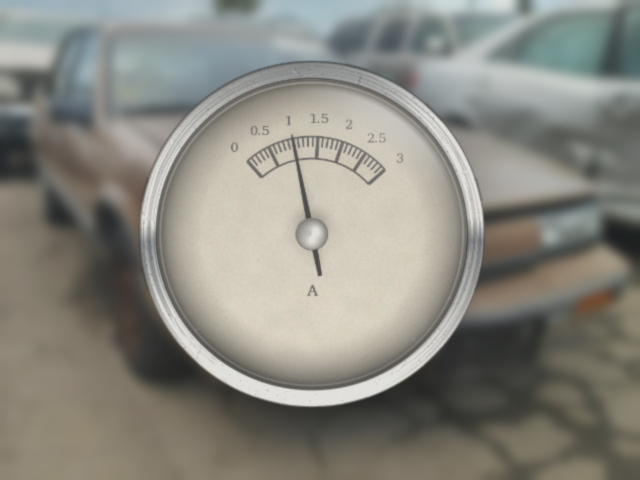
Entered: 1,A
